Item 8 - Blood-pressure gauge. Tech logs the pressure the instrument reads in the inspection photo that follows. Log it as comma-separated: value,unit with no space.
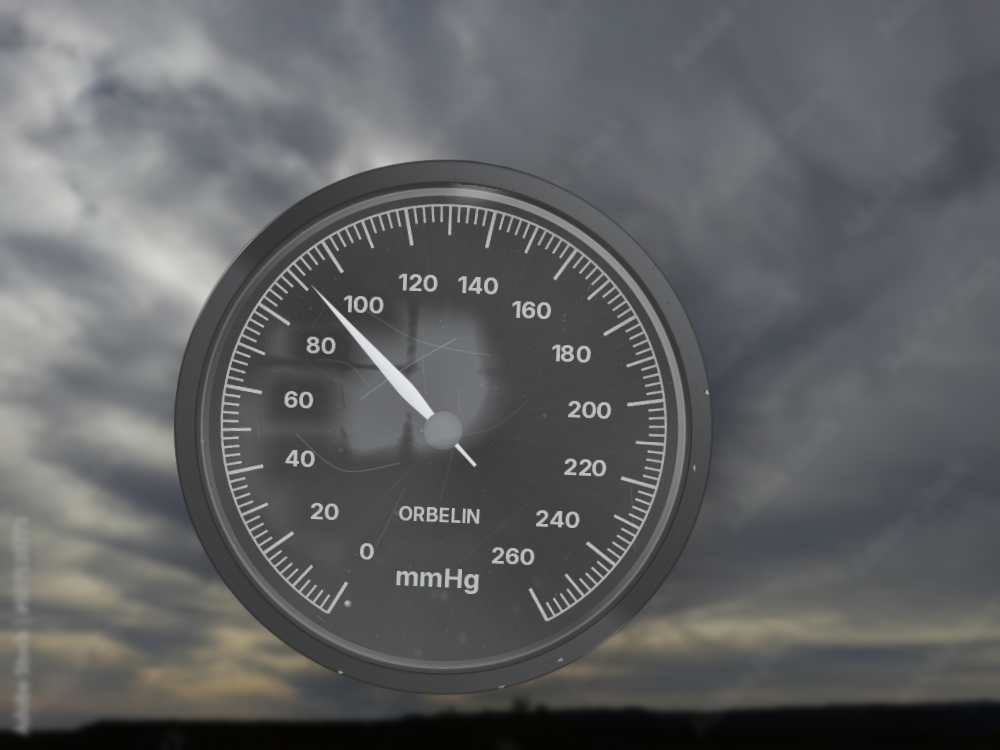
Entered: 92,mmHg
